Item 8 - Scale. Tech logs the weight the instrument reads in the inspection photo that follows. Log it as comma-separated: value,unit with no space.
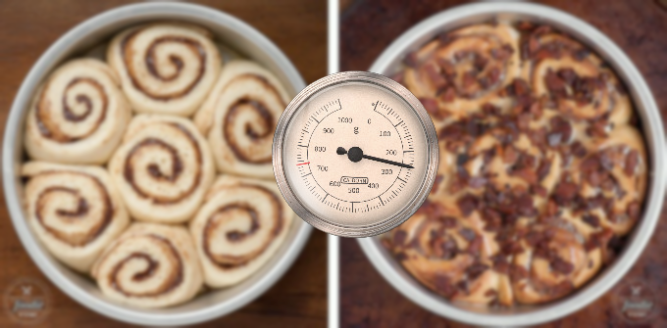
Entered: 250,g
